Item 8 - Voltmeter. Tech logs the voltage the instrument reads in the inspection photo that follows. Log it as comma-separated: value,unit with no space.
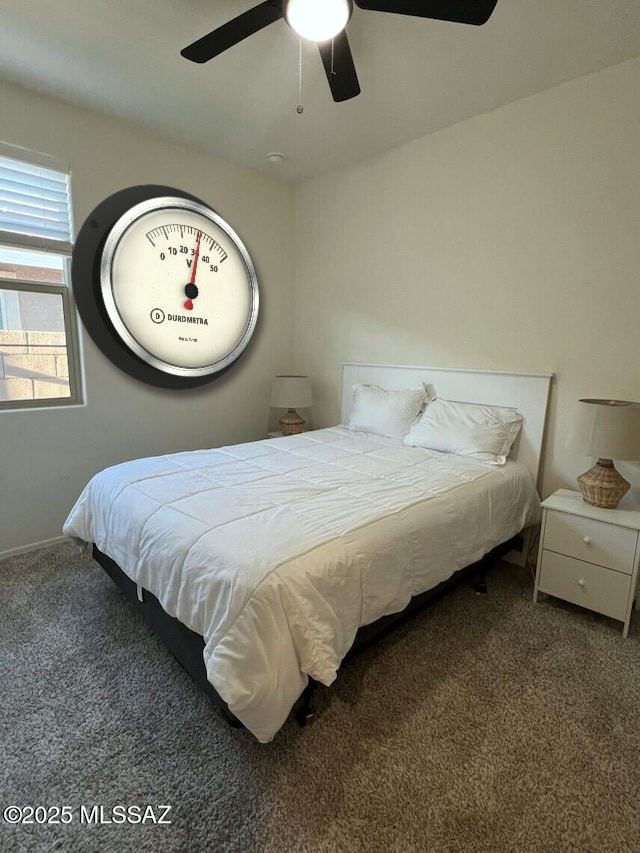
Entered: 30,V
